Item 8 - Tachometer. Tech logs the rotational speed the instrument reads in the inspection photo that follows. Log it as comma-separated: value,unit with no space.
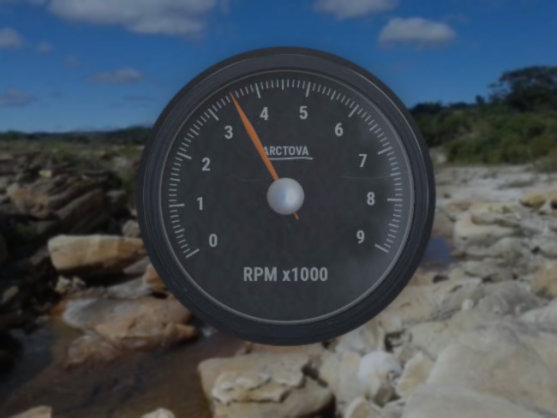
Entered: 3500,rpm
